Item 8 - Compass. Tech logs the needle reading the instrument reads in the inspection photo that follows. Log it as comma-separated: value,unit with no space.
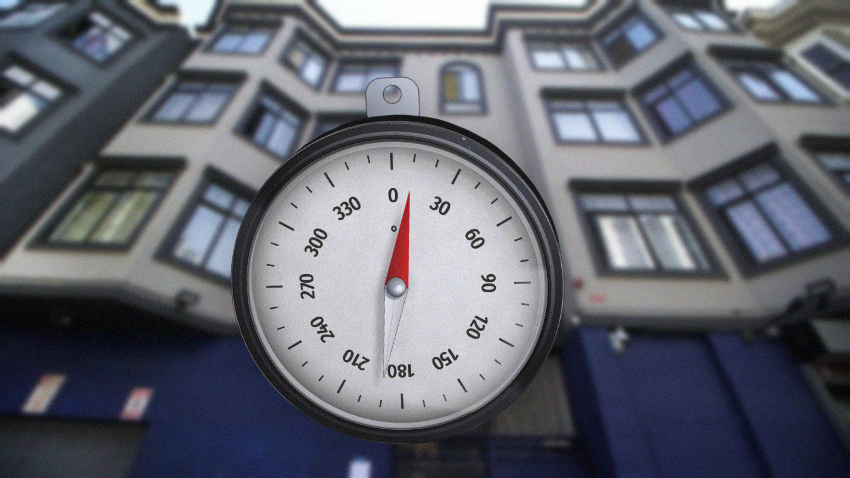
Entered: 10,°
